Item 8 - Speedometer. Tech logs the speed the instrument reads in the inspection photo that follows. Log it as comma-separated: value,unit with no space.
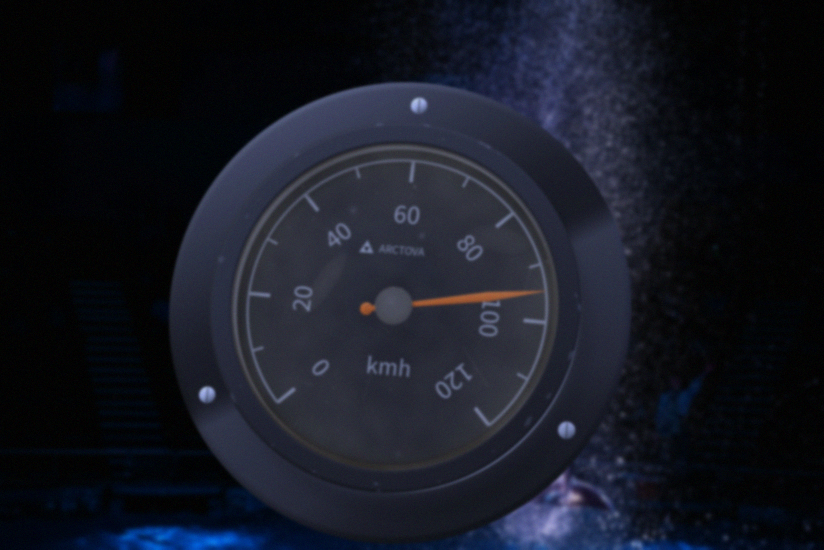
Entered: 95,km/h
